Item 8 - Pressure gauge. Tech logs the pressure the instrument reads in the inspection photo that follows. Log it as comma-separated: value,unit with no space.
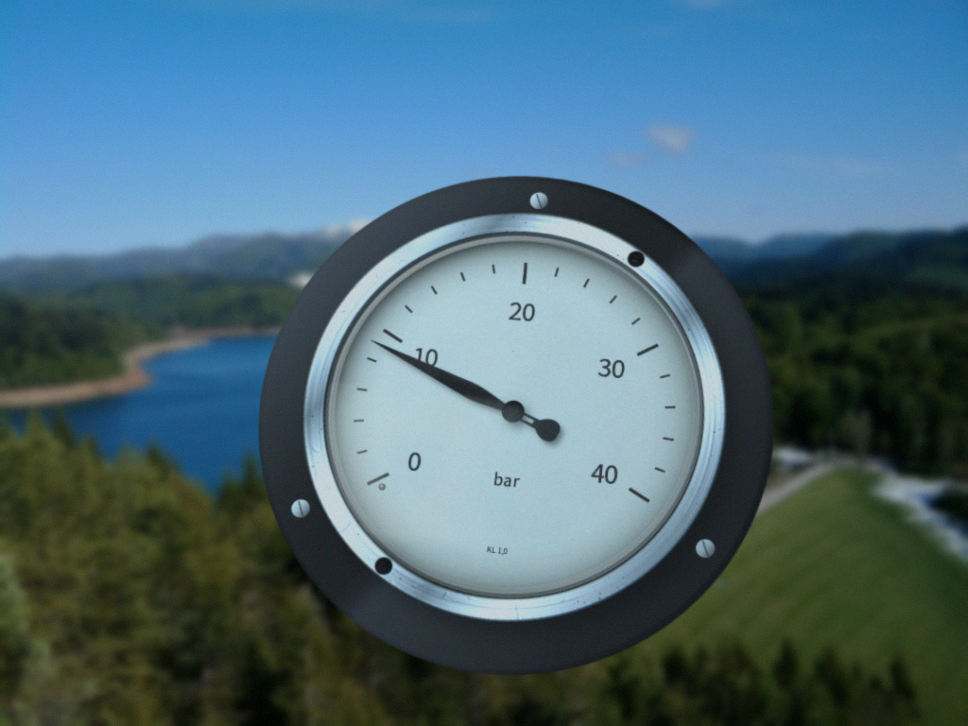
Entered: 9,bar
